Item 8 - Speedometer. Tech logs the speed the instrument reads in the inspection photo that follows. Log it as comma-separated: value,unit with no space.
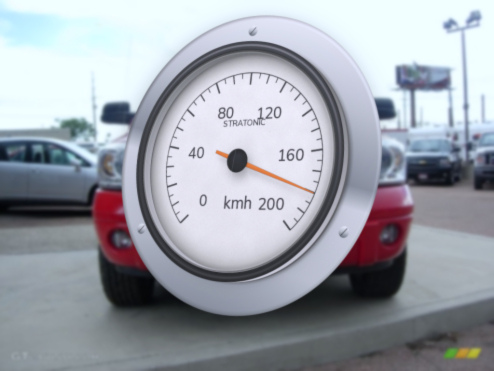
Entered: 180,km/h
